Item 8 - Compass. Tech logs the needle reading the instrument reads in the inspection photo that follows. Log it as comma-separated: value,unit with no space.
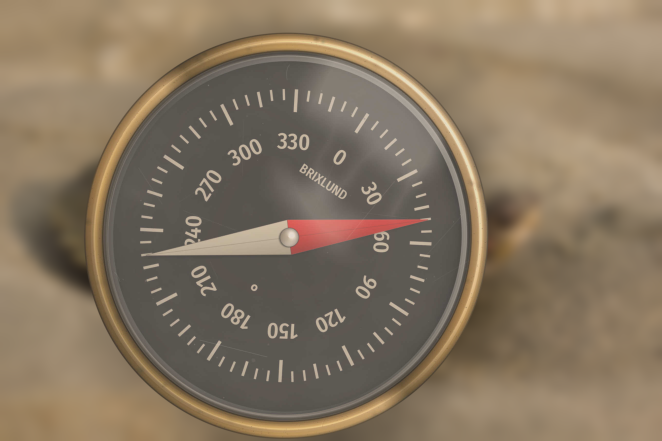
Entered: 50,°
